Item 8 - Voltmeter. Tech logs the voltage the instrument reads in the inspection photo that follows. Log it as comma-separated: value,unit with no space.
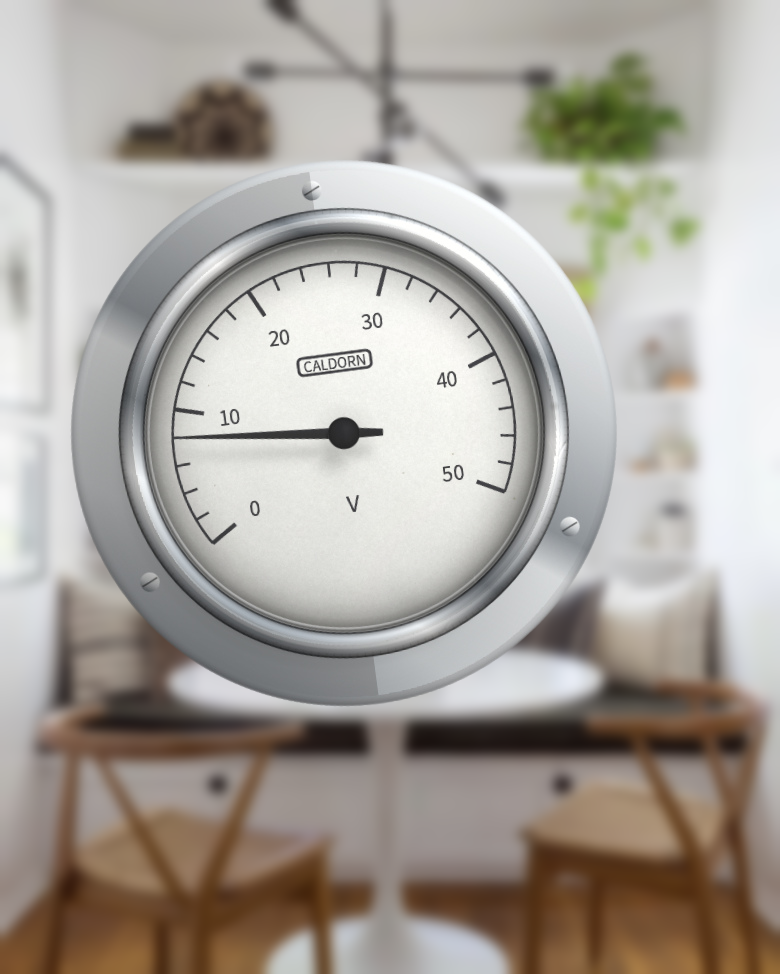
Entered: 8,V
